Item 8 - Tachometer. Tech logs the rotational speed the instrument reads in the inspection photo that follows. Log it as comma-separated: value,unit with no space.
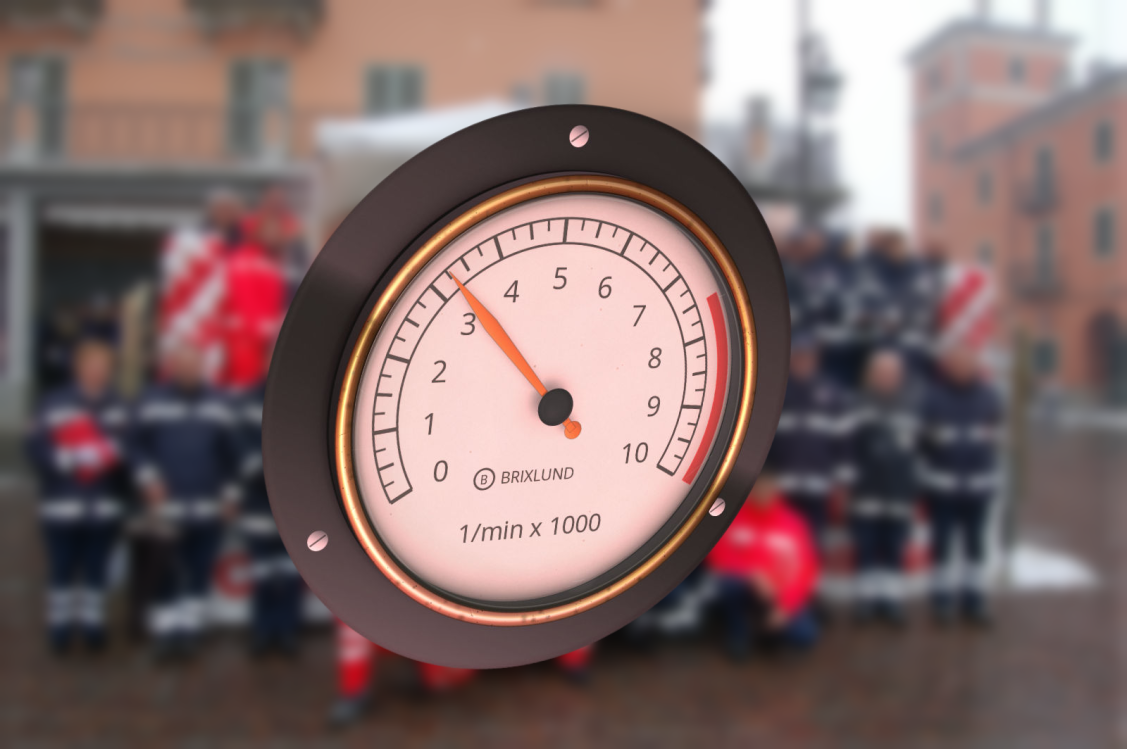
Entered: 3250,rpm
